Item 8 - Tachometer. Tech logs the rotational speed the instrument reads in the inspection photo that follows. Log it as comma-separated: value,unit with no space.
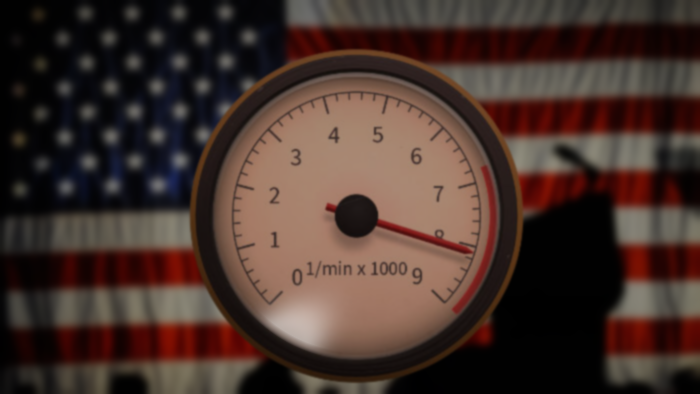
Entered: 8100,rpm
